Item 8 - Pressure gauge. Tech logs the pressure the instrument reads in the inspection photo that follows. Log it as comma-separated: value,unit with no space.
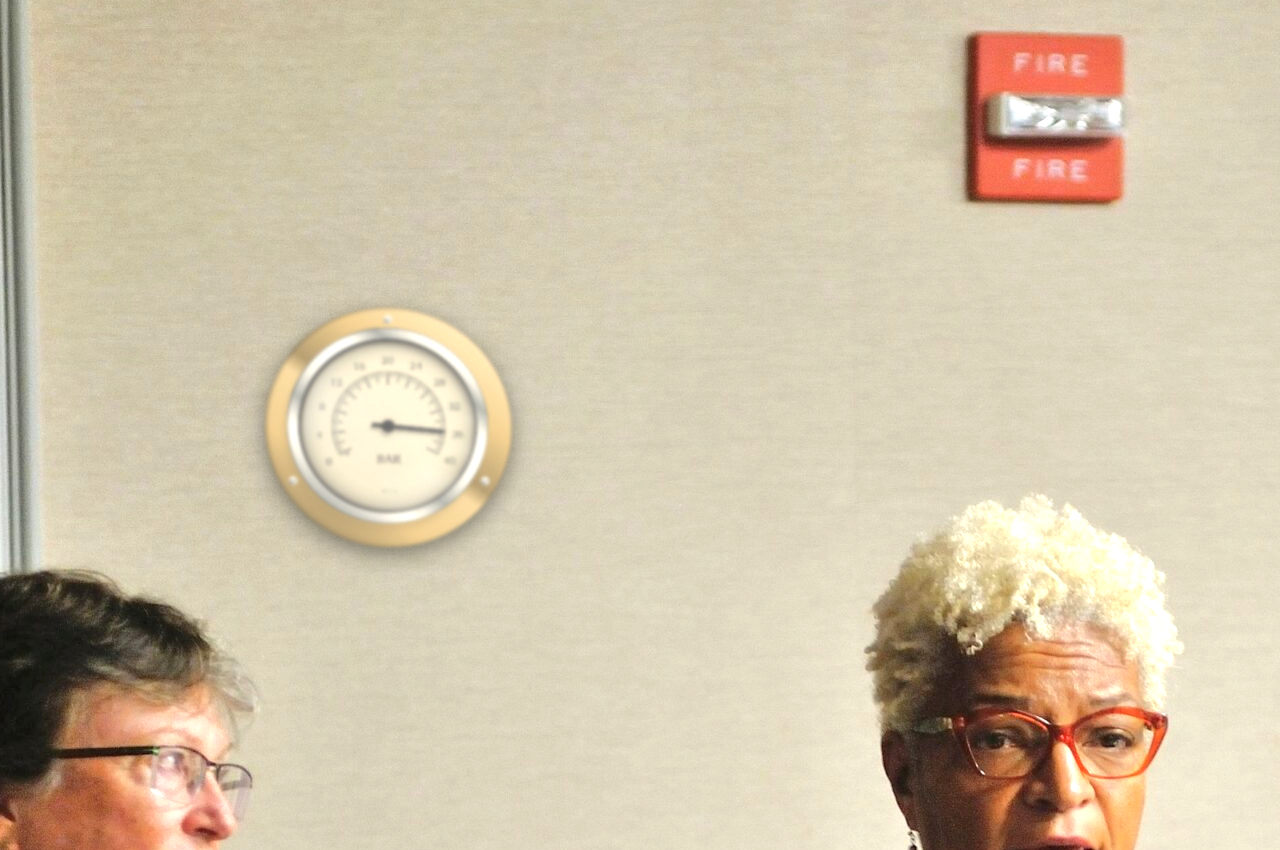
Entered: 36,bar
